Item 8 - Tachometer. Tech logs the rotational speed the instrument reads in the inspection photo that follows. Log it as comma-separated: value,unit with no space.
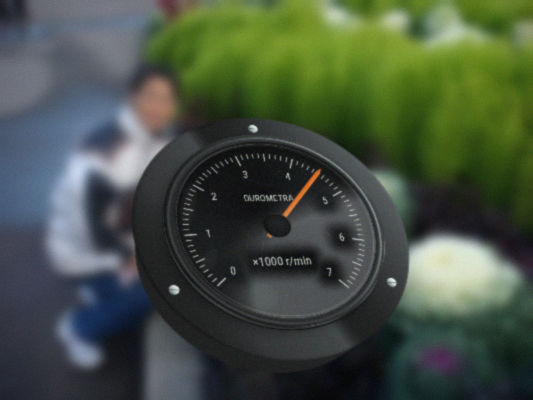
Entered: 4500,rpm
